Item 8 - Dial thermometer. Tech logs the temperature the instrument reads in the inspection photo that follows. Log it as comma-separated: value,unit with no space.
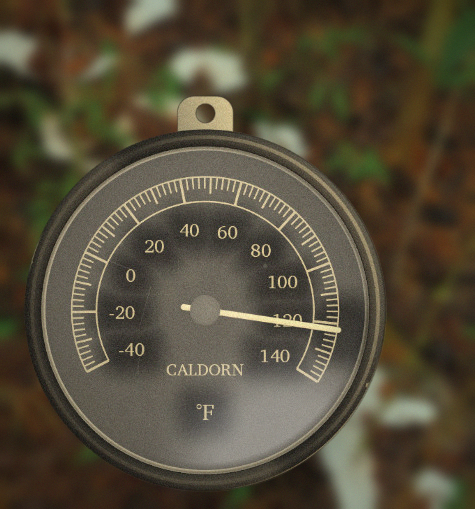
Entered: 122,°F
